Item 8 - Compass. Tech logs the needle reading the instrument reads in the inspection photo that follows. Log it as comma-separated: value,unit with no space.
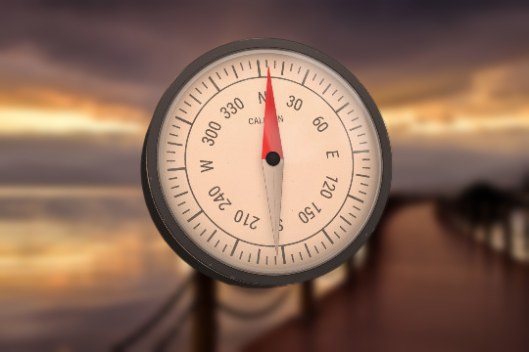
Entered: 5,°
